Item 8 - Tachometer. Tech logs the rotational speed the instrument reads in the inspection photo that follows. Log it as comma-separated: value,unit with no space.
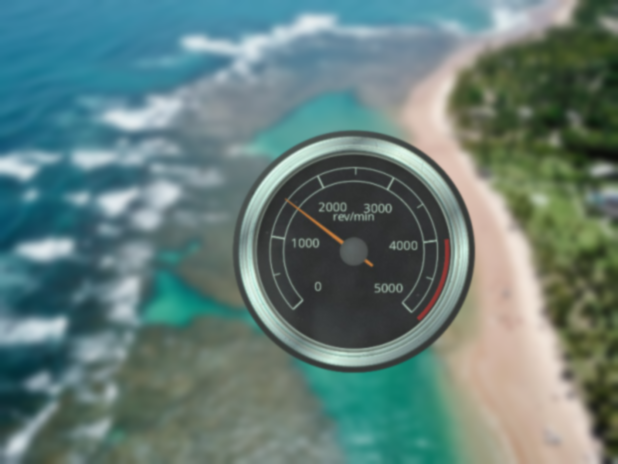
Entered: 1500,rpm
